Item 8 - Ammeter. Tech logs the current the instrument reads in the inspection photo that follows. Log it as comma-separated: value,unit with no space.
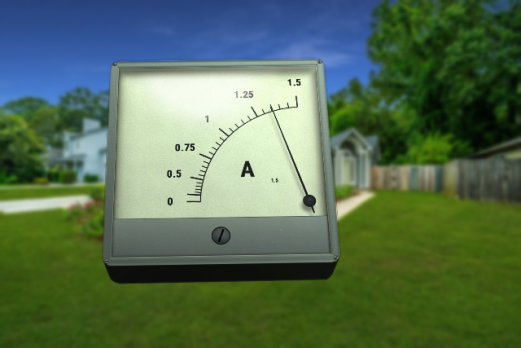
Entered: 1.35,A
